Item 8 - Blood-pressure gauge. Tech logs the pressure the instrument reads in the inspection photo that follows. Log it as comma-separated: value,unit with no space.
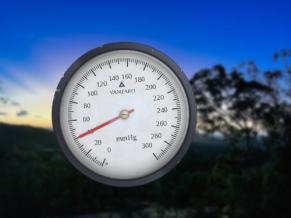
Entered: 40,mmHg
